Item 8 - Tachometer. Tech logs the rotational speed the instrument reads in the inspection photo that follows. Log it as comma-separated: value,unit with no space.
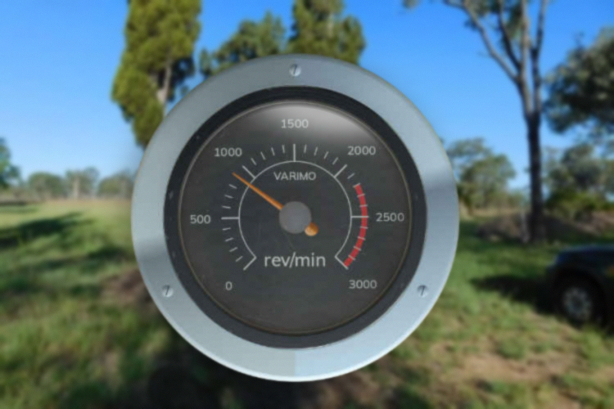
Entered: 900,rpm
